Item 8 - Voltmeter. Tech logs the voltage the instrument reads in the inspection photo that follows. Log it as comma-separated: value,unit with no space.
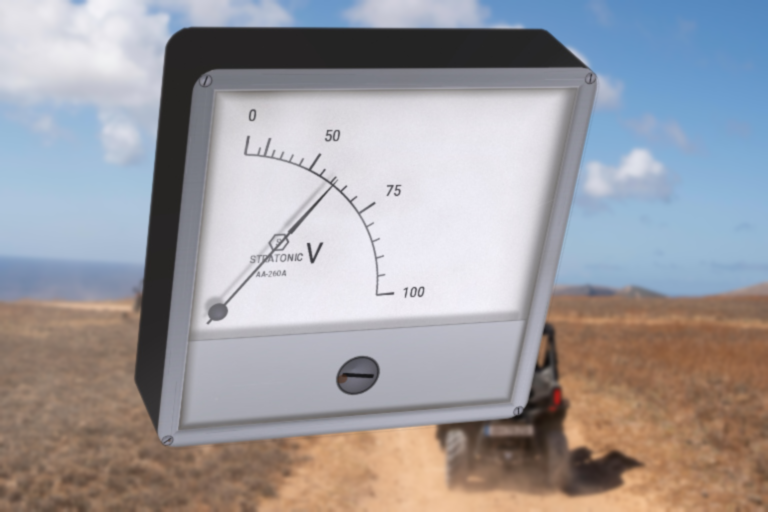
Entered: 60,V
